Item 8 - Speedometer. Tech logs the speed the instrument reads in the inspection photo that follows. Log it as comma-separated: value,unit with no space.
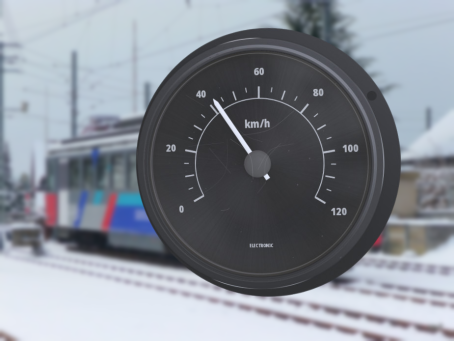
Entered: 42.5,km/h
